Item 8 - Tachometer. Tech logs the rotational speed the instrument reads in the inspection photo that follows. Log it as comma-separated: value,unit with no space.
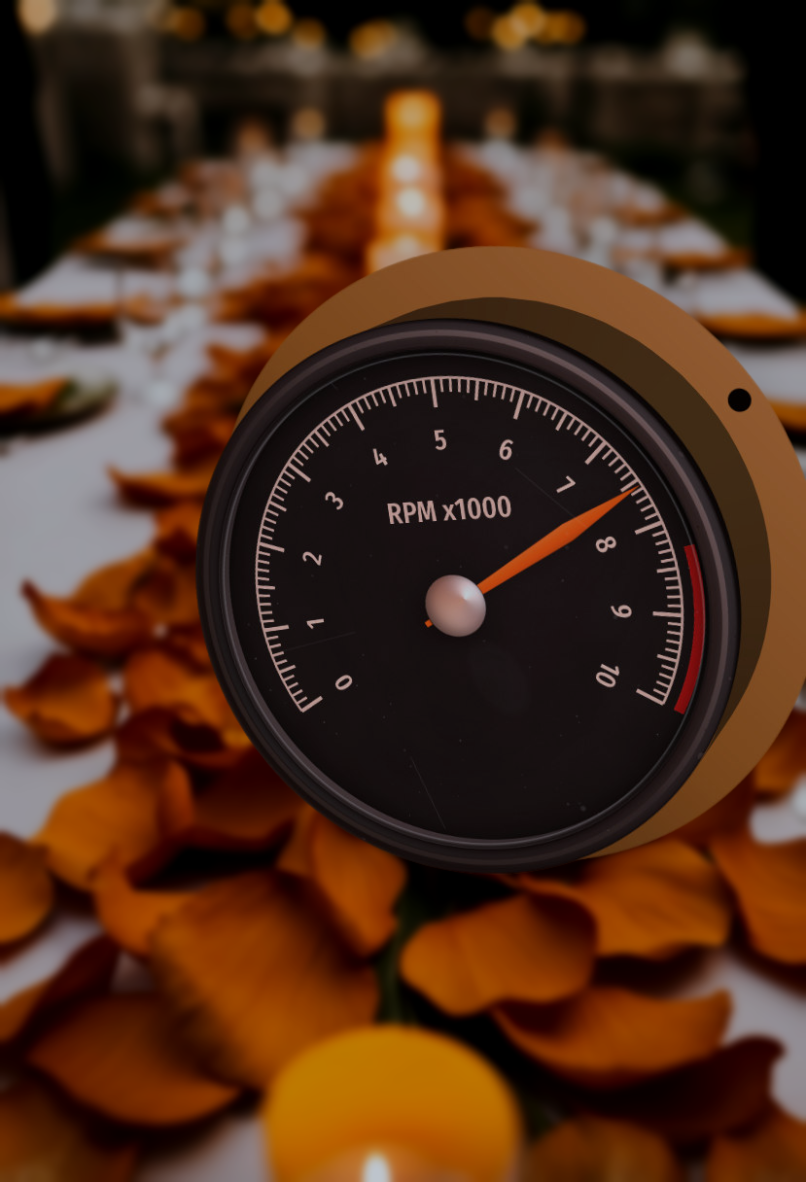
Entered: 7550,rpm
